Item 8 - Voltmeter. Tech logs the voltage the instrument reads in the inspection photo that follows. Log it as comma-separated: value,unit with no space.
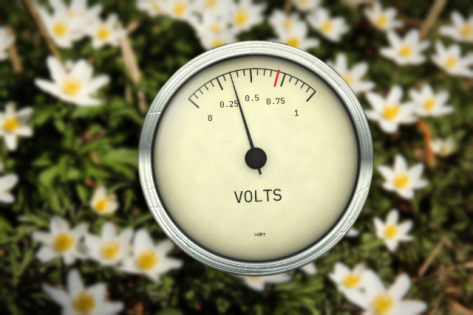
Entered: 0.35,V
